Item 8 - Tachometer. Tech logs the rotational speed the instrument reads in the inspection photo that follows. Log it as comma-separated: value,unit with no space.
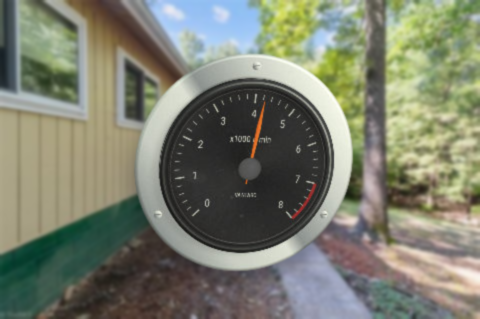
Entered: 4200,rpm
